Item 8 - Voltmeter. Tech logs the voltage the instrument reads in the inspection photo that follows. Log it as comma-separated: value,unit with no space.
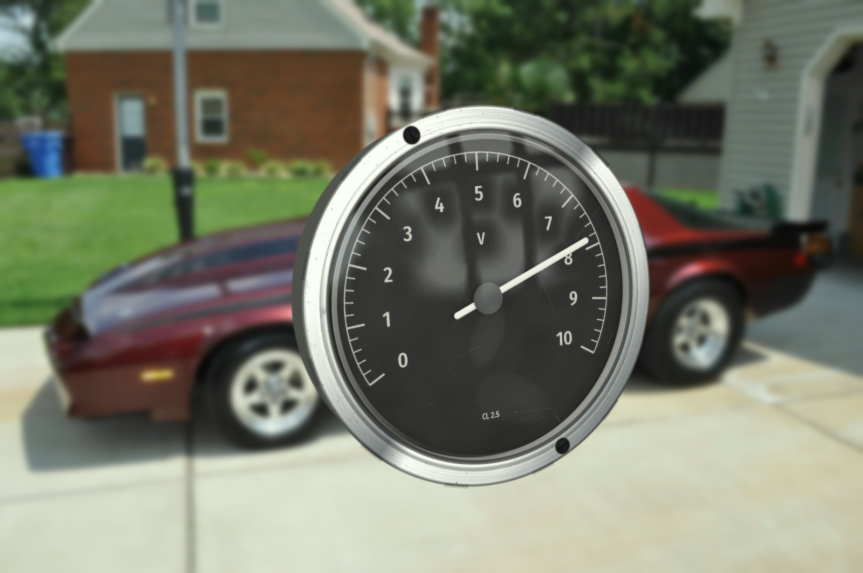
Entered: 7.8,V
